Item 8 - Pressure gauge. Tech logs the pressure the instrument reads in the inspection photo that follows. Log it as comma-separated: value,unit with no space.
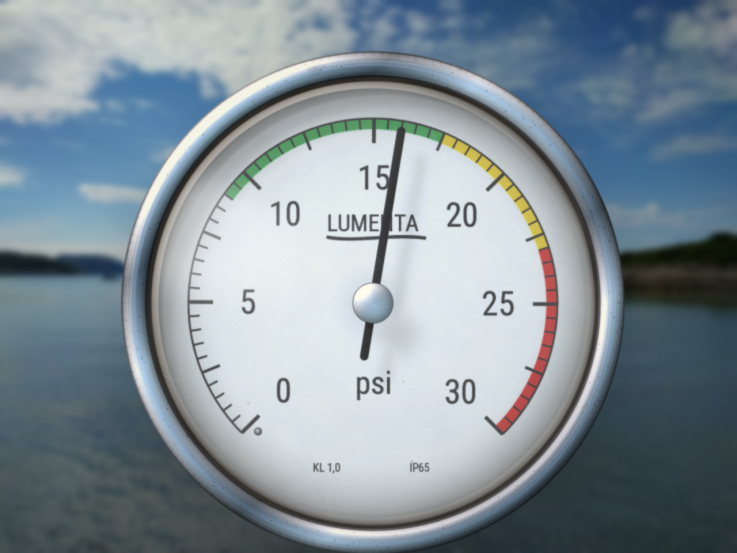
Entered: 16,psi
